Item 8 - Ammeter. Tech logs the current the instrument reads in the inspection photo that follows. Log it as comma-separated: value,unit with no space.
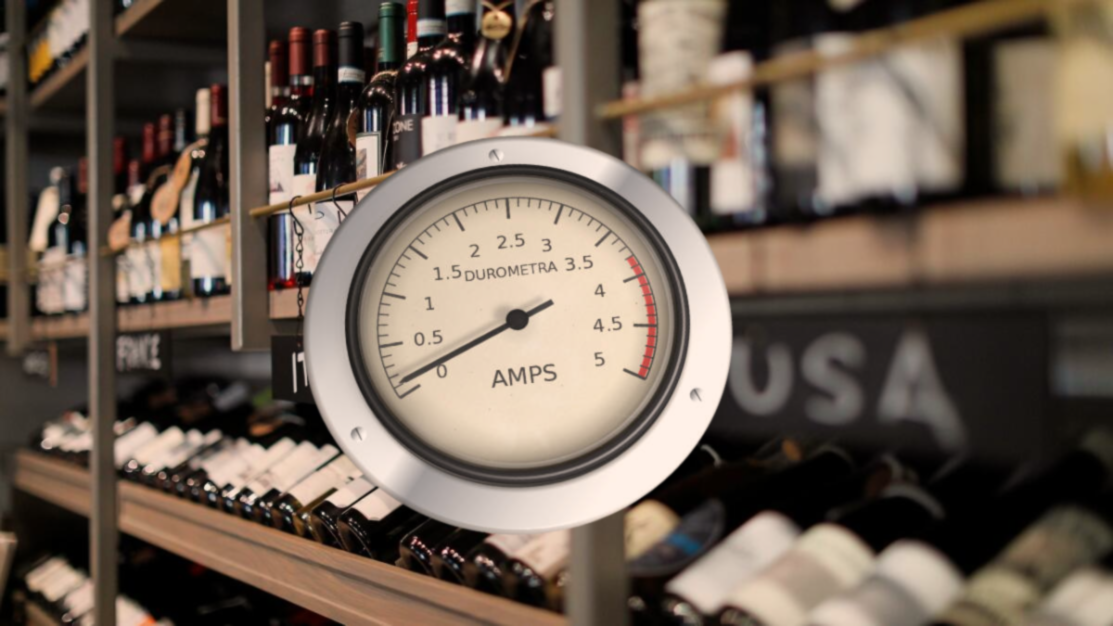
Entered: 0.1,A
